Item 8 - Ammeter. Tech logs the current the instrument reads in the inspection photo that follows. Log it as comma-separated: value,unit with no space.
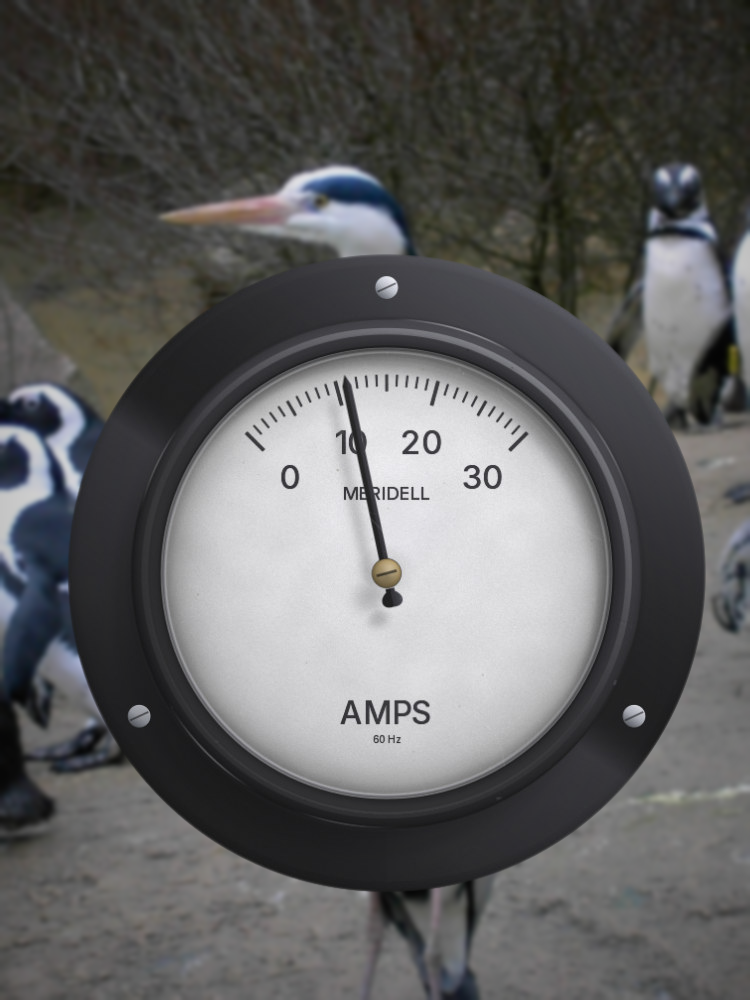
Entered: 11,A
